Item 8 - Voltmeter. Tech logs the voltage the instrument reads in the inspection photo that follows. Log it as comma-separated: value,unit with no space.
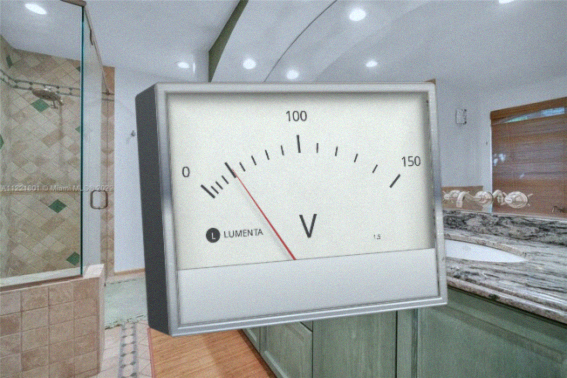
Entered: 50,V
